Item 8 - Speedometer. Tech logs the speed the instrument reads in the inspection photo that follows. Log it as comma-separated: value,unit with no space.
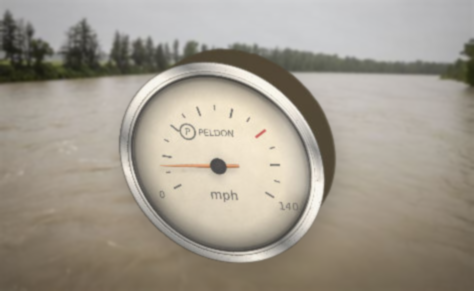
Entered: 15,mph
